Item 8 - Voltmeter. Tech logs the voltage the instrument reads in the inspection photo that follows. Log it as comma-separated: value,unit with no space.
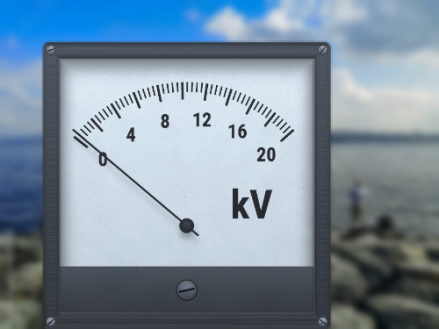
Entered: 0.4,kV
